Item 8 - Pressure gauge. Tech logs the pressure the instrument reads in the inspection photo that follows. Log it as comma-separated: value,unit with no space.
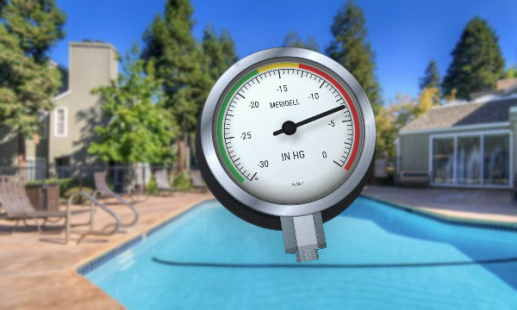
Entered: -6.5,inHg
